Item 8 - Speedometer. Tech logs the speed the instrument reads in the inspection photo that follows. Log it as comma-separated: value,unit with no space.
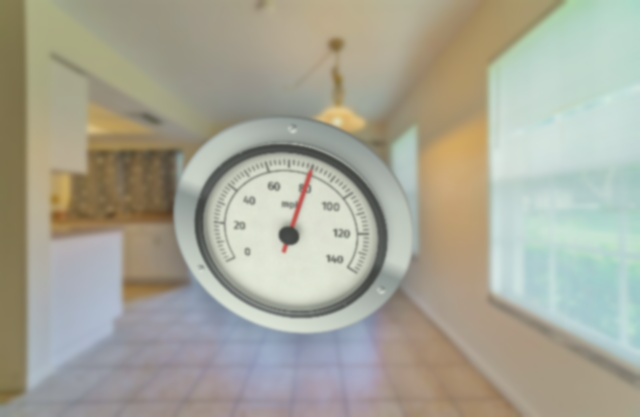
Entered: 80,mph
